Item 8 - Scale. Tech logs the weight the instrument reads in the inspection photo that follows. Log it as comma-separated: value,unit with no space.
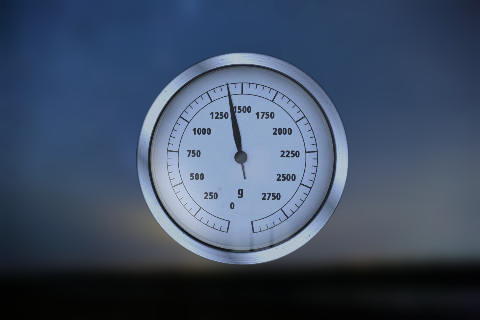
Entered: 1400,g
